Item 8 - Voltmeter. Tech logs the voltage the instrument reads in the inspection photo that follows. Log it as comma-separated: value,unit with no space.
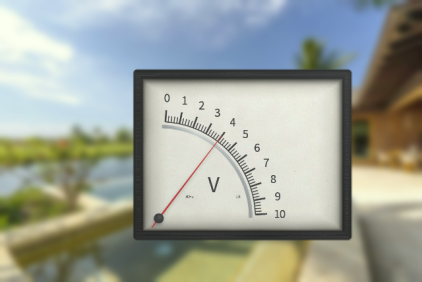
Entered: 4,V
